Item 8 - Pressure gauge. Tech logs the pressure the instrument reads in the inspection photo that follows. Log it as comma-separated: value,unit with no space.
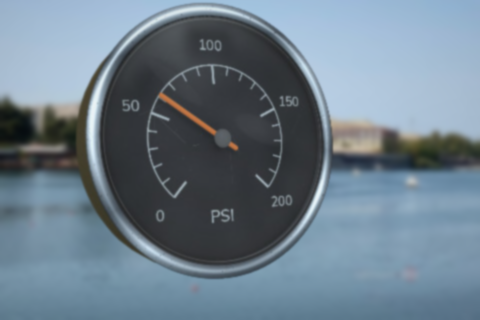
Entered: 60,psi
